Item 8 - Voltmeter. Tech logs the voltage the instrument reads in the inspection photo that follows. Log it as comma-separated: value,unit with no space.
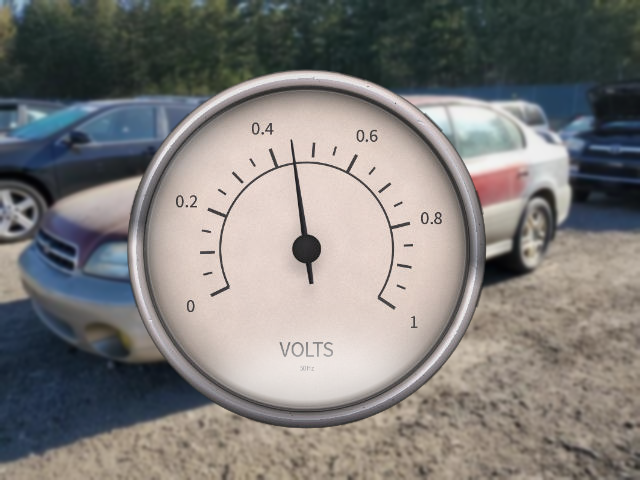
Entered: 0.45,V
